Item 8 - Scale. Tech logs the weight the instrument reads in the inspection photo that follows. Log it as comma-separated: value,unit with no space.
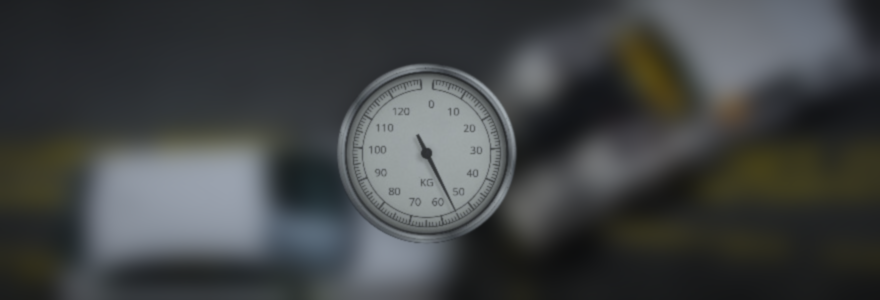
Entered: 55,kg
